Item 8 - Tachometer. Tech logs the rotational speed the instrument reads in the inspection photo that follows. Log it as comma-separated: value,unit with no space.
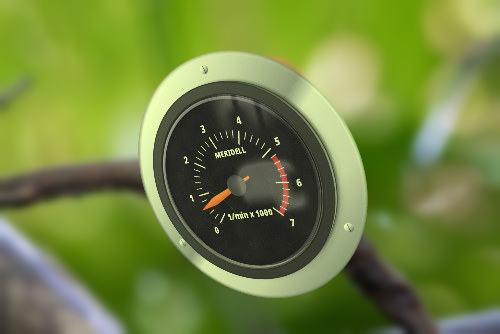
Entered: 600,rpm
